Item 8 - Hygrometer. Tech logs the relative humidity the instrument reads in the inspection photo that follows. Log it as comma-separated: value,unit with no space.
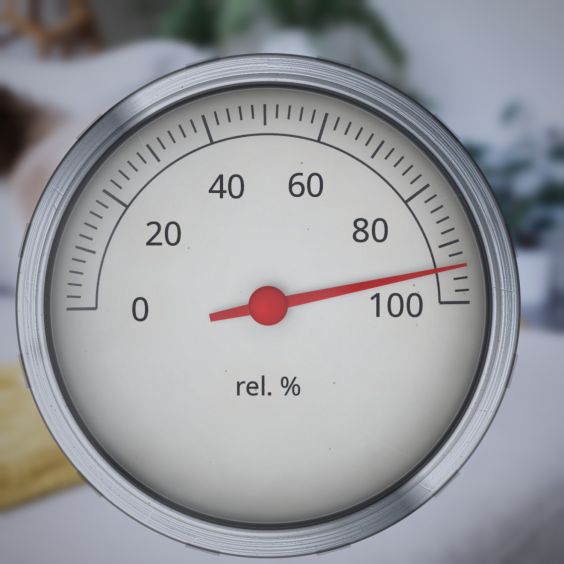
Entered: 94,%
